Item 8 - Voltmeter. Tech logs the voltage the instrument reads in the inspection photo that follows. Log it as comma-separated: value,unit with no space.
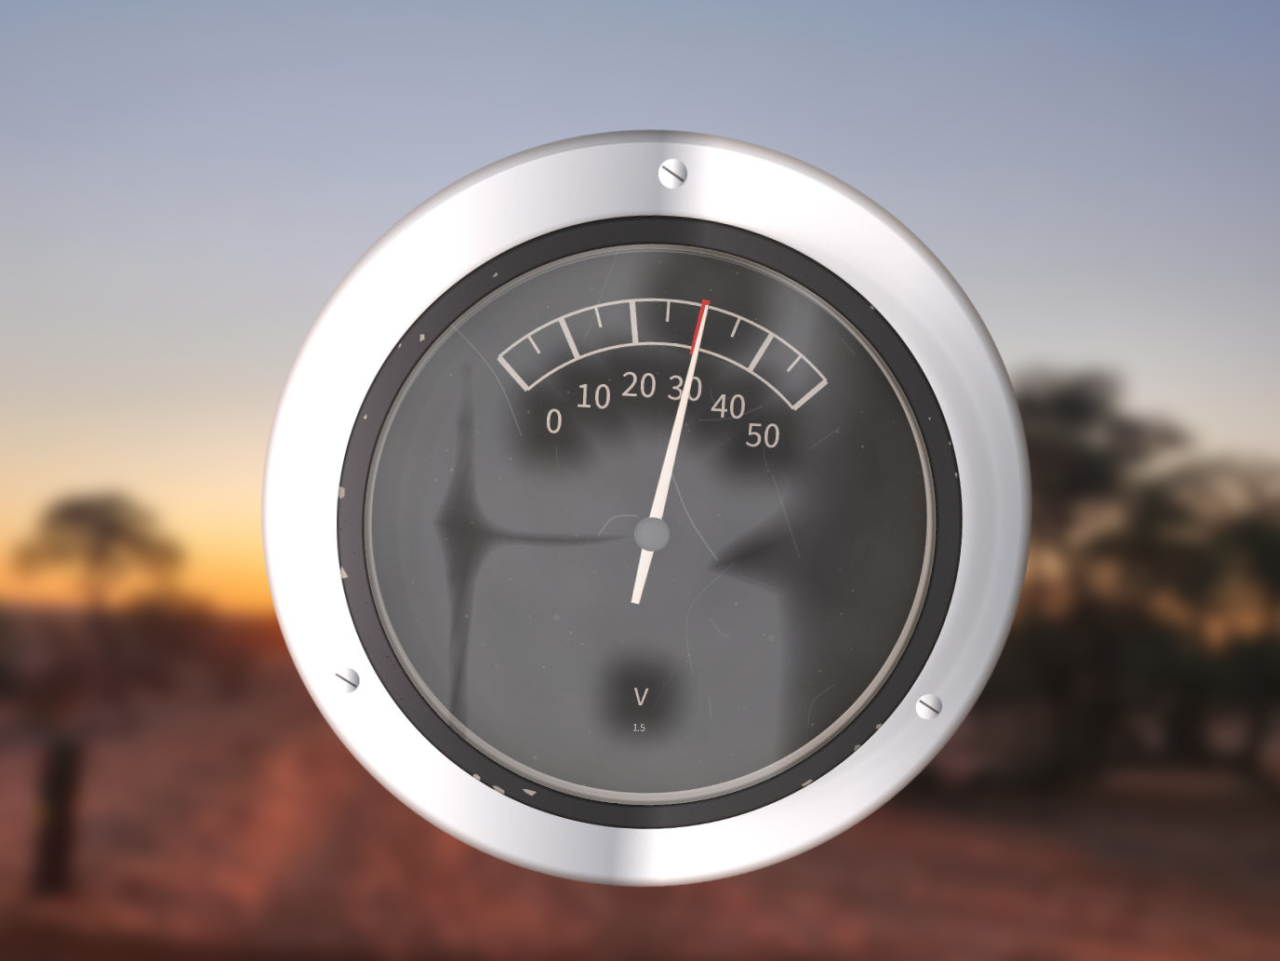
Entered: 30,V
